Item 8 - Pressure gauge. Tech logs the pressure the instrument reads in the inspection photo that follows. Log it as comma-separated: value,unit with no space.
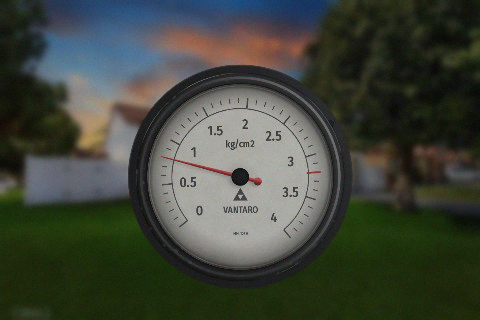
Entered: 0.8,kg/cm²
